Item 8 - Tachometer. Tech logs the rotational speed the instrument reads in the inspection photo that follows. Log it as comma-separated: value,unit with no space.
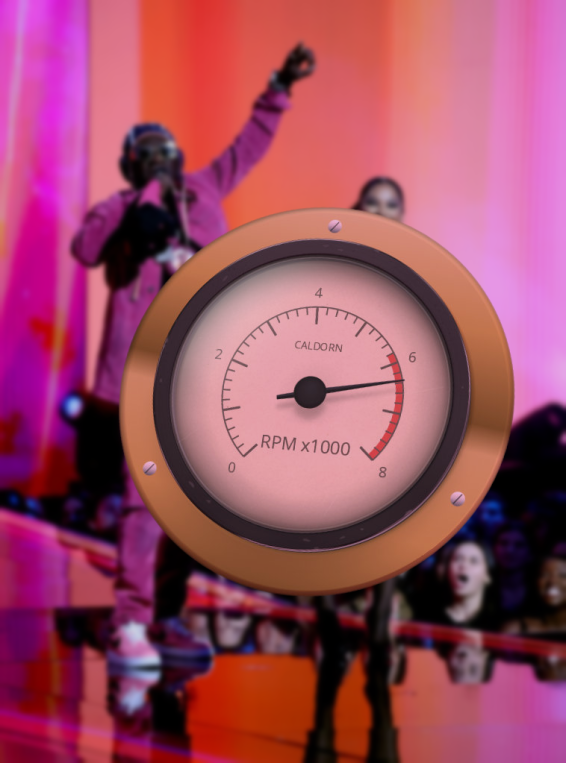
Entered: 6400,rpm
